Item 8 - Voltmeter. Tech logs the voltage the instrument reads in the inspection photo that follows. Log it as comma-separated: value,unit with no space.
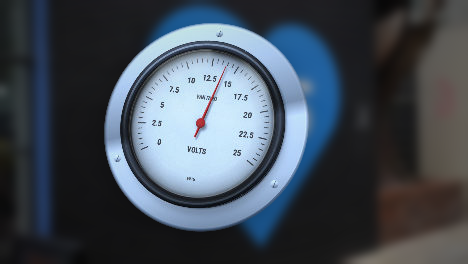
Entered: 14,V
